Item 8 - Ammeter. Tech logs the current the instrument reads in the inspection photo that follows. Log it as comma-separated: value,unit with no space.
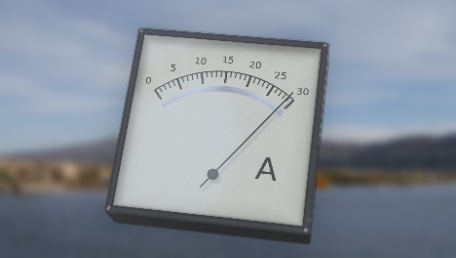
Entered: 29,A
